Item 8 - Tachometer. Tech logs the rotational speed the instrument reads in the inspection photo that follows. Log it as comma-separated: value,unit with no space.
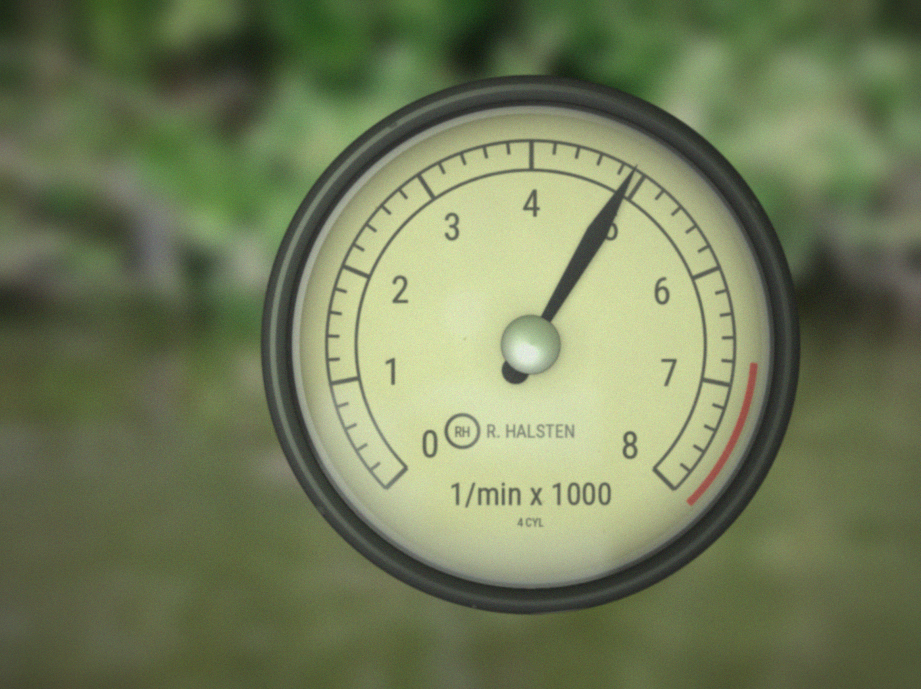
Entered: 4900,rpm
